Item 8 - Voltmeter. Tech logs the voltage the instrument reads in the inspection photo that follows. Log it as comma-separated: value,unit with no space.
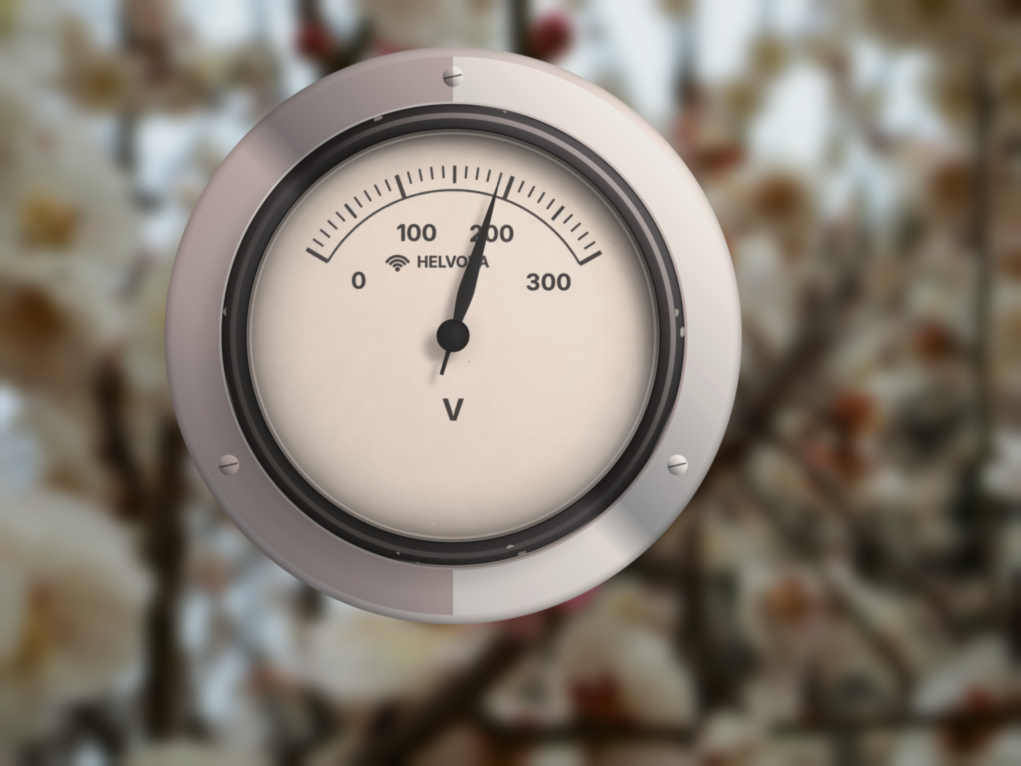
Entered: 190,V
